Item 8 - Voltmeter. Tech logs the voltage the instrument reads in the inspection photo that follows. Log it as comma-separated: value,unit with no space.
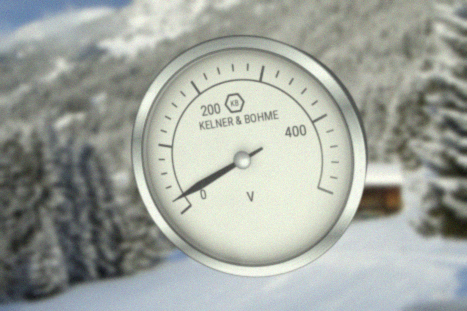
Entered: 20,V
